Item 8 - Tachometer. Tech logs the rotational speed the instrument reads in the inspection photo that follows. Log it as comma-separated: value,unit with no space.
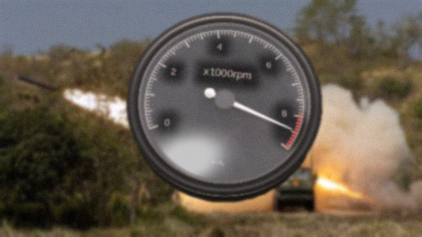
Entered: 8500,rpm
